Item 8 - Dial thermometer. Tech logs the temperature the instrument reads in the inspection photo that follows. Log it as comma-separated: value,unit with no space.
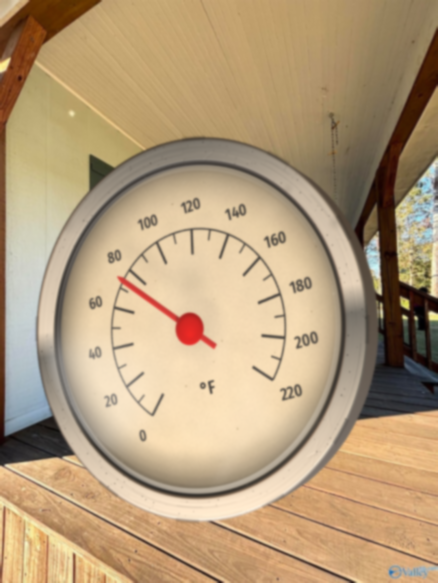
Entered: 75,°F
